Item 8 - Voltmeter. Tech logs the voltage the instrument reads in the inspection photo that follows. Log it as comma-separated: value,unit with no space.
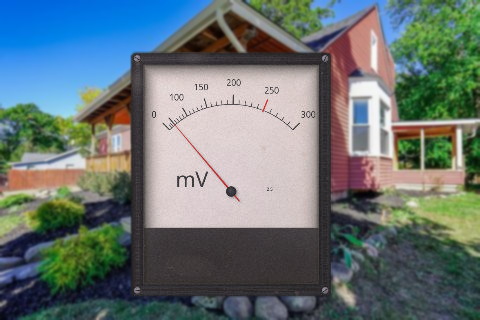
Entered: 50,mV
